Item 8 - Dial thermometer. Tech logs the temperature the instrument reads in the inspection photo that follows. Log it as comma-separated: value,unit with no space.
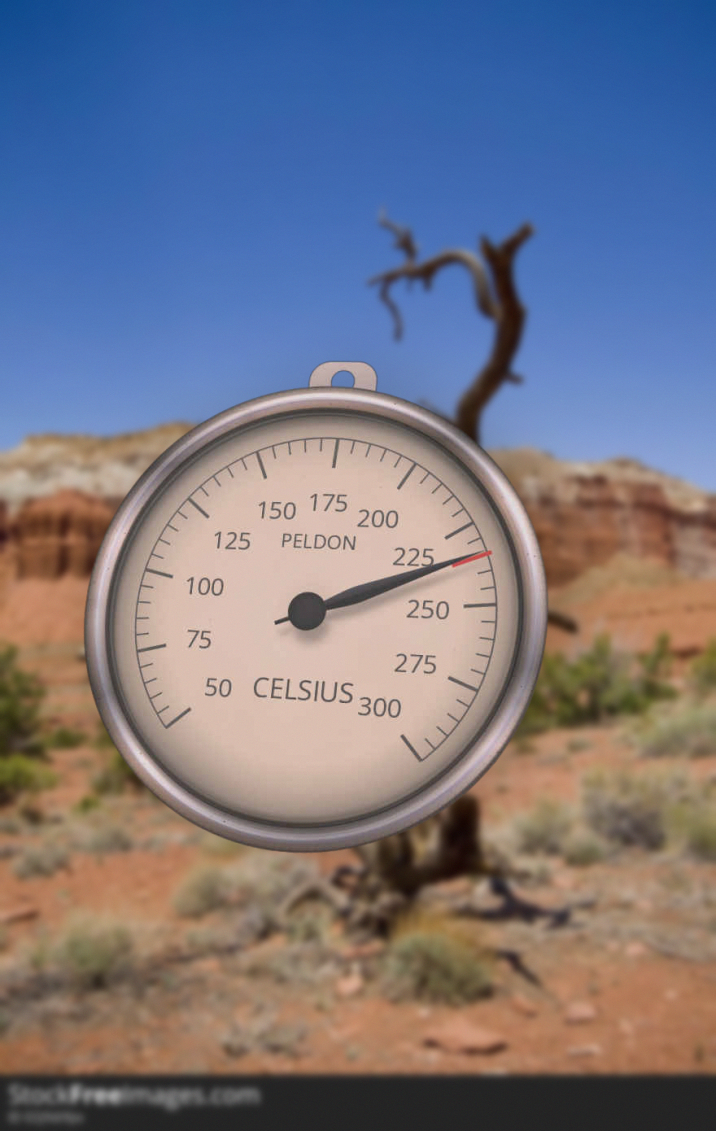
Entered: 235,°C
